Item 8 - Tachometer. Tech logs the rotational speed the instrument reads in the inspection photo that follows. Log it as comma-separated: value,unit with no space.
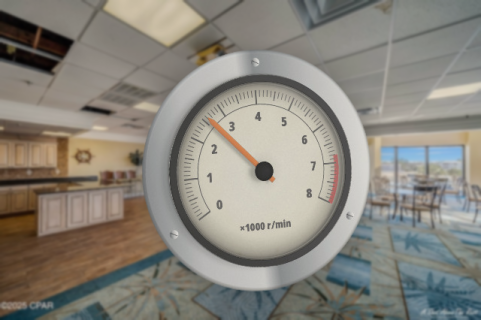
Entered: 2600,rpm
